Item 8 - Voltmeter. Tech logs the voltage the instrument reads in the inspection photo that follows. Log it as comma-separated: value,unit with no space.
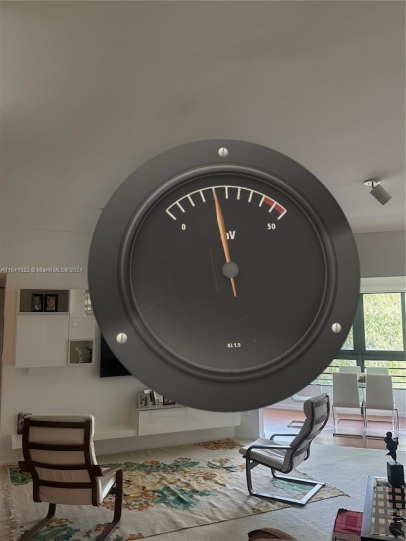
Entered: 20,mV
